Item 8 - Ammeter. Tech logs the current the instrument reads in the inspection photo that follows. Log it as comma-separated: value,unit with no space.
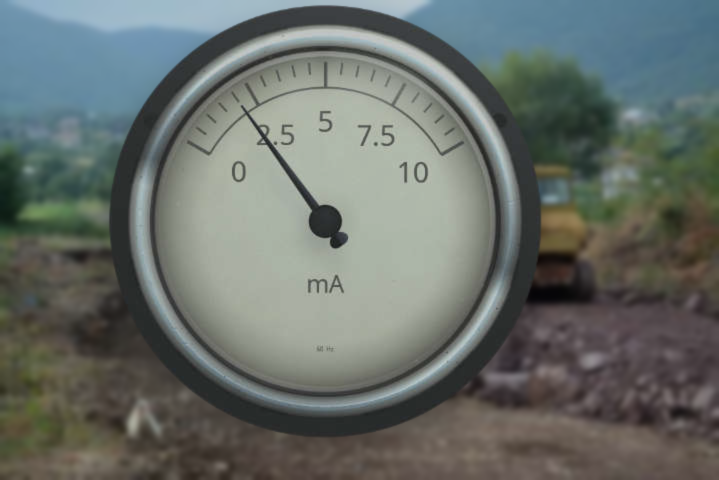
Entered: 2,mA
